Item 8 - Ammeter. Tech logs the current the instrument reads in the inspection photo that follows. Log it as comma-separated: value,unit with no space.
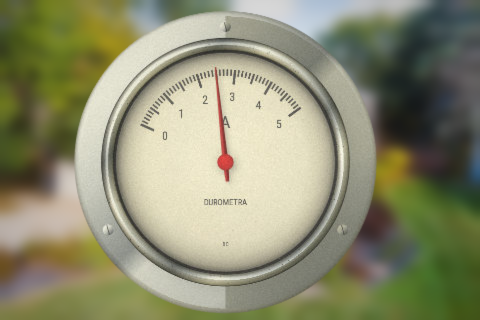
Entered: 2.5,A
